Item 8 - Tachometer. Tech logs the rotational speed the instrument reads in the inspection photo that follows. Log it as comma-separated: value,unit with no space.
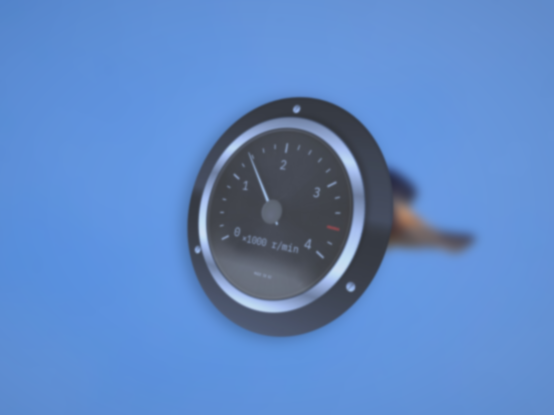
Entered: 1400,rpm
